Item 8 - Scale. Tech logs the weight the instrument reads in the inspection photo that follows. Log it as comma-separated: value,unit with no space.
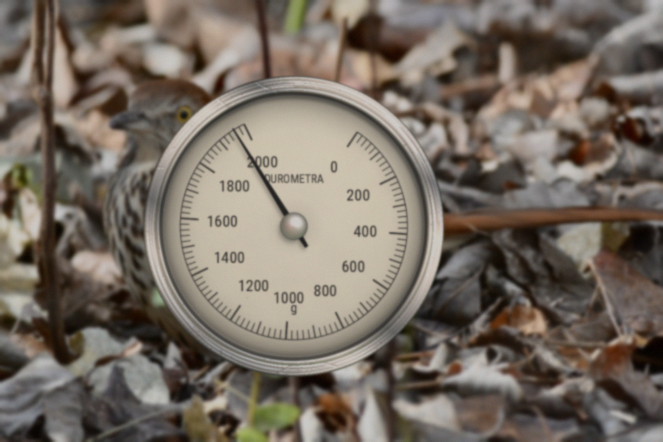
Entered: 1960,g
